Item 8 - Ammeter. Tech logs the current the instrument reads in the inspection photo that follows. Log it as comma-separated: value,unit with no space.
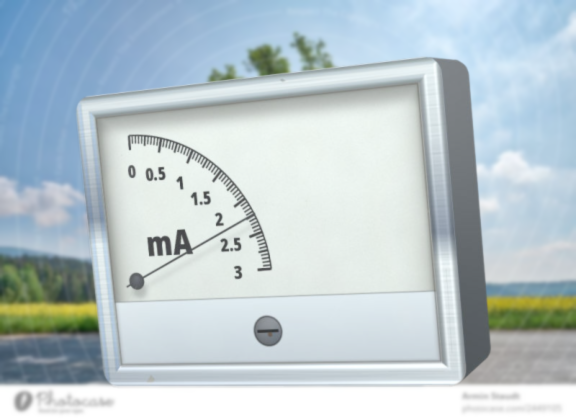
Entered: 2.25,mA
